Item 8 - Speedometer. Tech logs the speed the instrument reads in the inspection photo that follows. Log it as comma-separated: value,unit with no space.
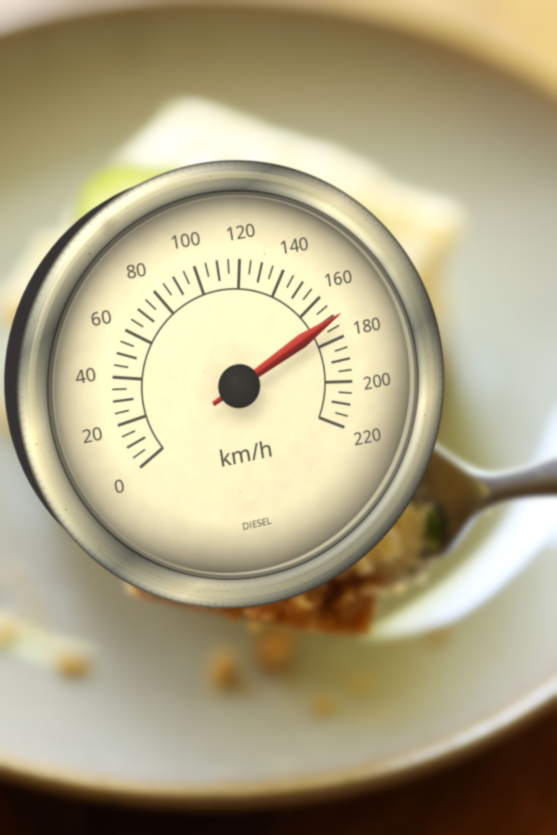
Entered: 170,km/h
